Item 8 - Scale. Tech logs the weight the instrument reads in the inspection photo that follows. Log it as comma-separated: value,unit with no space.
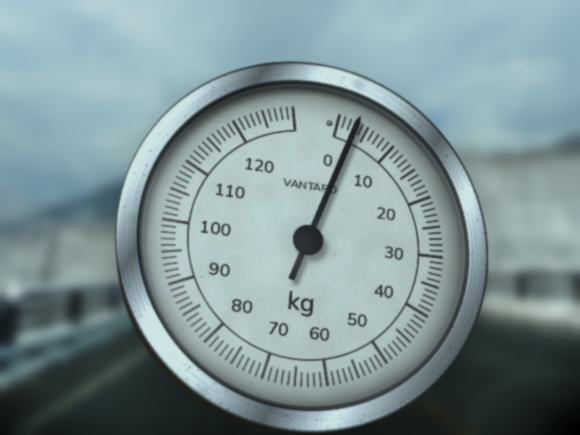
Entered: 3,kg
